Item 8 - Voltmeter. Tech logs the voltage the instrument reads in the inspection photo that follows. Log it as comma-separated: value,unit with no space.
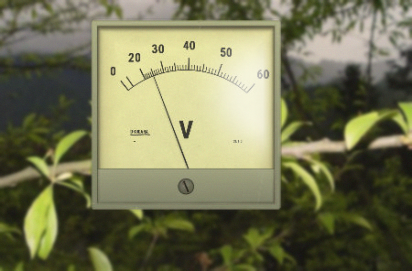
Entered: 25,V
